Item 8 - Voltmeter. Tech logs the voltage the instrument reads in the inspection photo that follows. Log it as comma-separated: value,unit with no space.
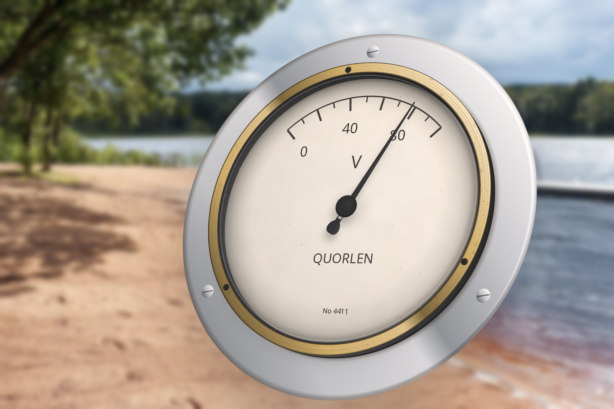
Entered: 80,V
